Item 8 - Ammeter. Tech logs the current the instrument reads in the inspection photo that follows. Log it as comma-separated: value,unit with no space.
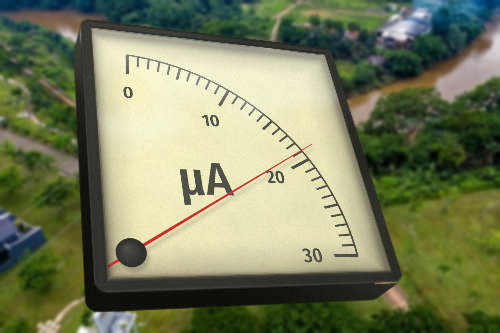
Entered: 19,µA
